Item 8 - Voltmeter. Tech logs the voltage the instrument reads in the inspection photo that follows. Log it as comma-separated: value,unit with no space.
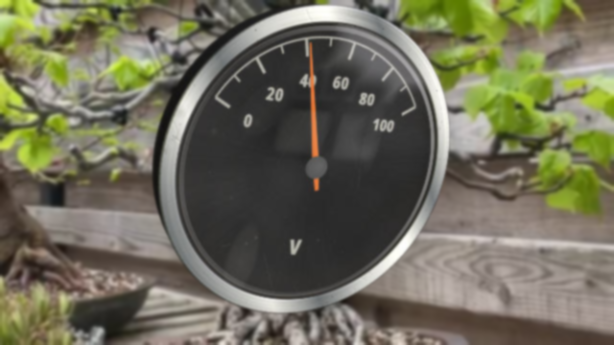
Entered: 40,V
